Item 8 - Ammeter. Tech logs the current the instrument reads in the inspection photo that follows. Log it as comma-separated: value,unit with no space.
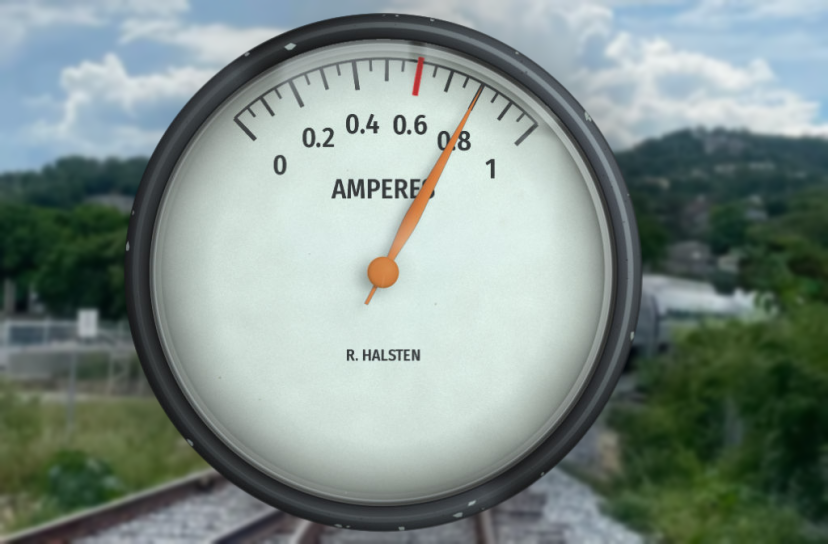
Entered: 0.8,A
